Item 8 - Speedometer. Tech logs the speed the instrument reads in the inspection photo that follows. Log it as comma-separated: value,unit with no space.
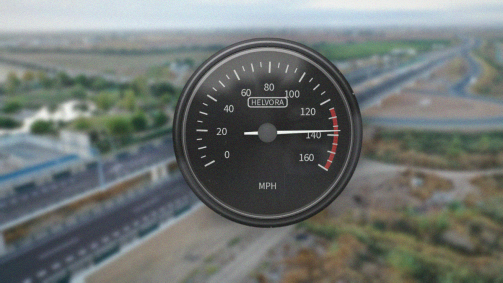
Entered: 137.5,mph
